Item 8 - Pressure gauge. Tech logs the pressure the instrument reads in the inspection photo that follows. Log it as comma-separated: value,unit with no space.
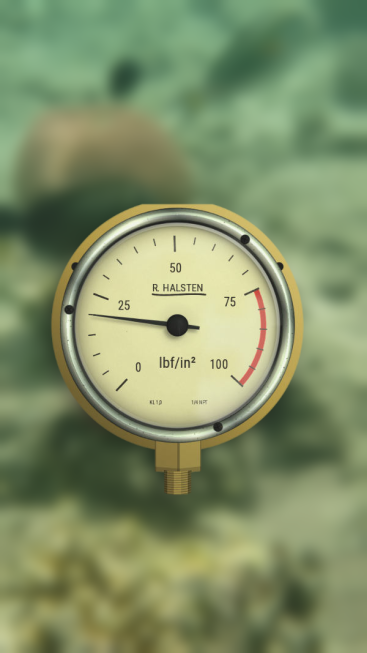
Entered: 20,psi
